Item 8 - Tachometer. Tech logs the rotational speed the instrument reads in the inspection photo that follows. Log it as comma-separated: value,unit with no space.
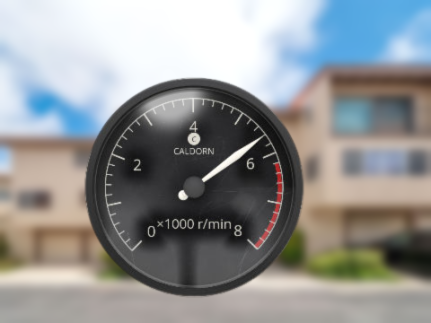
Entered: 5600,rpm
